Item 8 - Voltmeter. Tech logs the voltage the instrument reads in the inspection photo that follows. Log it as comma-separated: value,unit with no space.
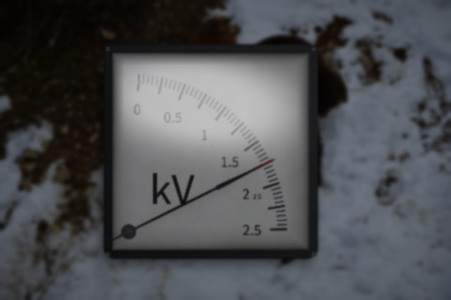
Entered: 1.75,kV
